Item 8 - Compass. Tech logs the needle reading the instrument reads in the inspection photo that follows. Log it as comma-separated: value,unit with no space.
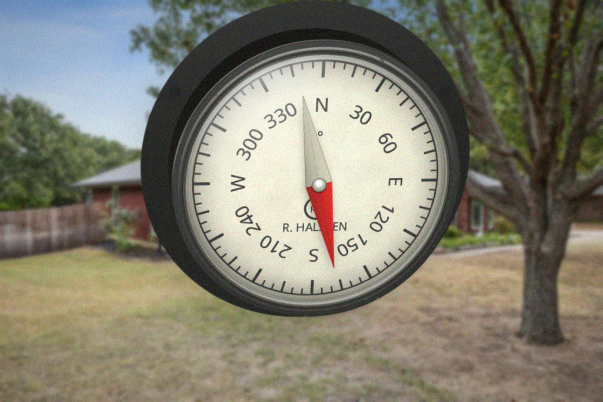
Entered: 167.5,°
